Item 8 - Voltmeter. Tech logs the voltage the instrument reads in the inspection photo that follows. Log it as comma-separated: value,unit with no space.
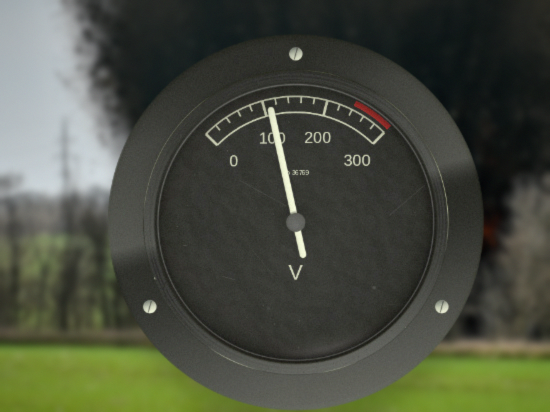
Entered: 110,V
